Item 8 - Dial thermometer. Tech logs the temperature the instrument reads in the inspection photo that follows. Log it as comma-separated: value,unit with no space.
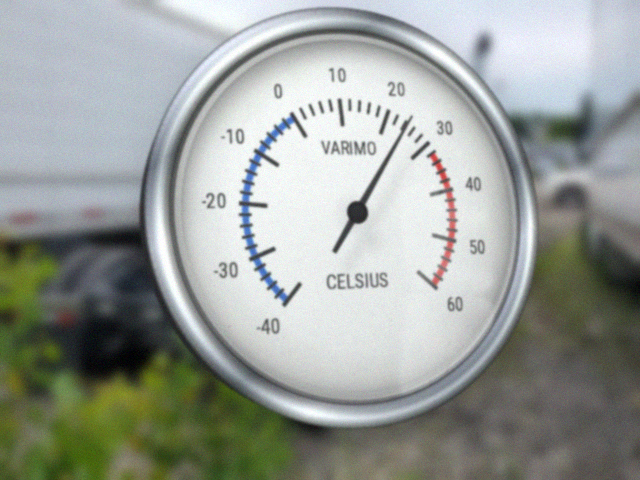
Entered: 24,°C
